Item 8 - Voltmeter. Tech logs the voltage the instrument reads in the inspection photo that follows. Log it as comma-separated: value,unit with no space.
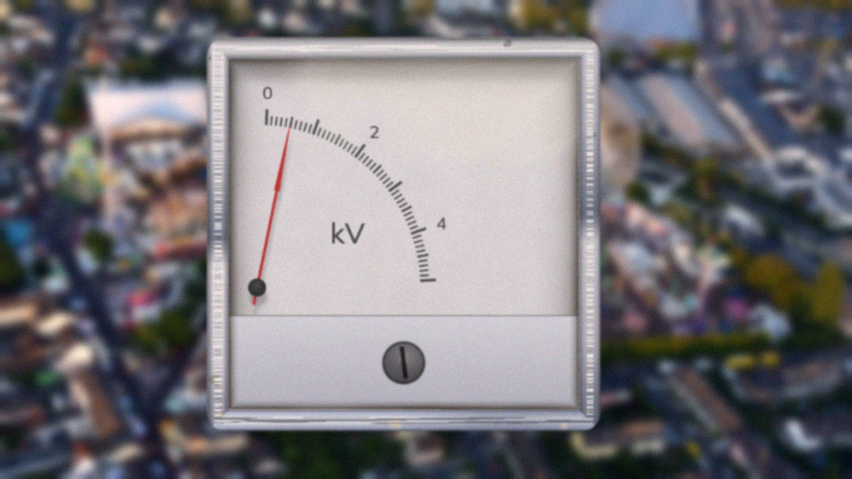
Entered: 0.5,kV
